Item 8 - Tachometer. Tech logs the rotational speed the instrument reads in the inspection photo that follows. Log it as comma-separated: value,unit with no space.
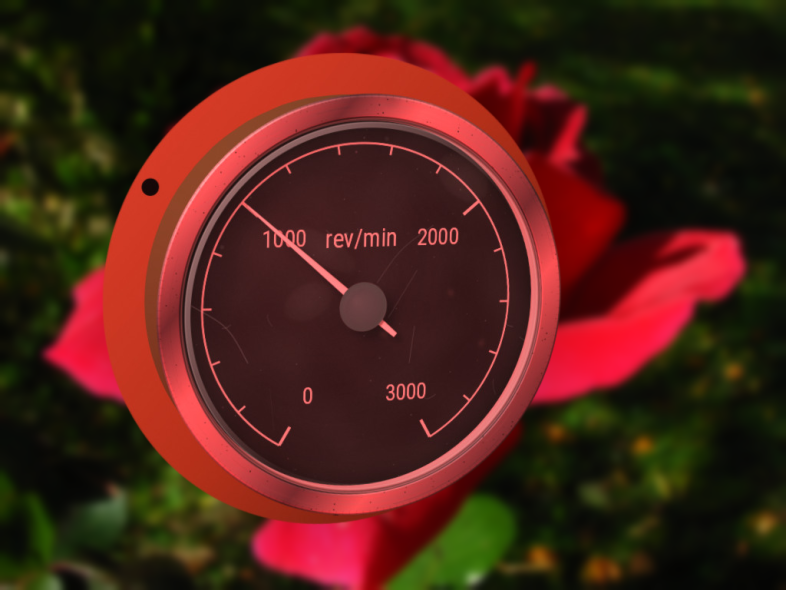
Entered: 1000,rpm
